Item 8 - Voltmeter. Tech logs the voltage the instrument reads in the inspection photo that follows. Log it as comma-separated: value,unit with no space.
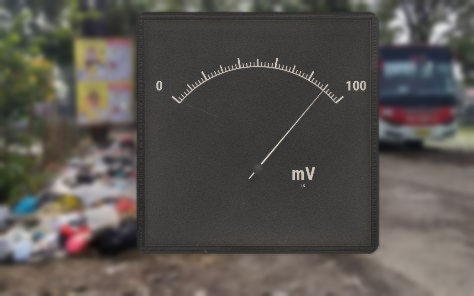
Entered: 90,mV
